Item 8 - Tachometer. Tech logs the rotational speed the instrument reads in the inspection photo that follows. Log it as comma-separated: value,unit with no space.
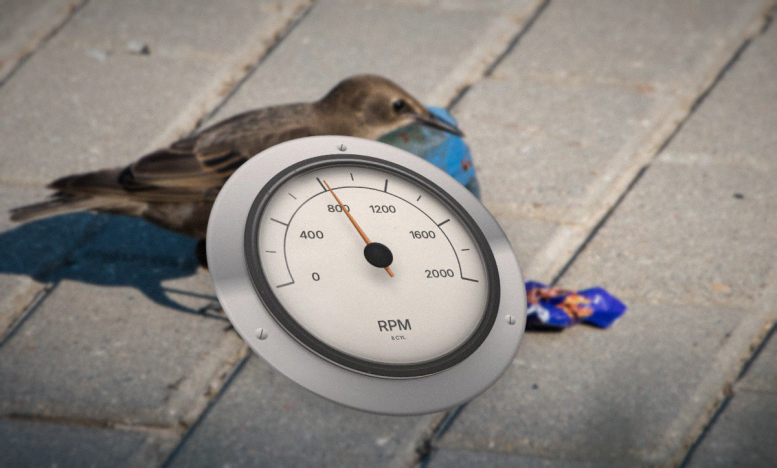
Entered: 800,rpm
